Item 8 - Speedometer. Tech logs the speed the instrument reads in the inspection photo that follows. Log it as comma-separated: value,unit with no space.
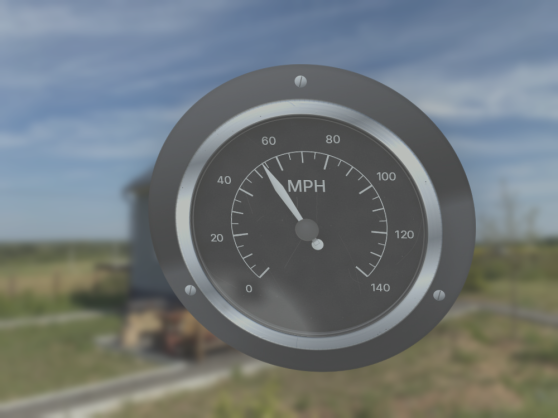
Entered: 55,mph
